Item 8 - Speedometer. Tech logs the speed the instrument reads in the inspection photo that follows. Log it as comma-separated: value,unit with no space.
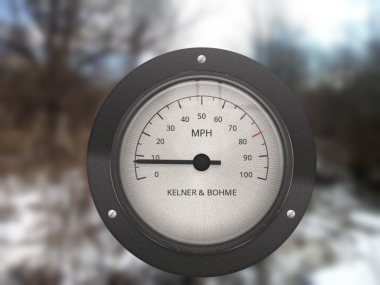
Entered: 7.5,mph
